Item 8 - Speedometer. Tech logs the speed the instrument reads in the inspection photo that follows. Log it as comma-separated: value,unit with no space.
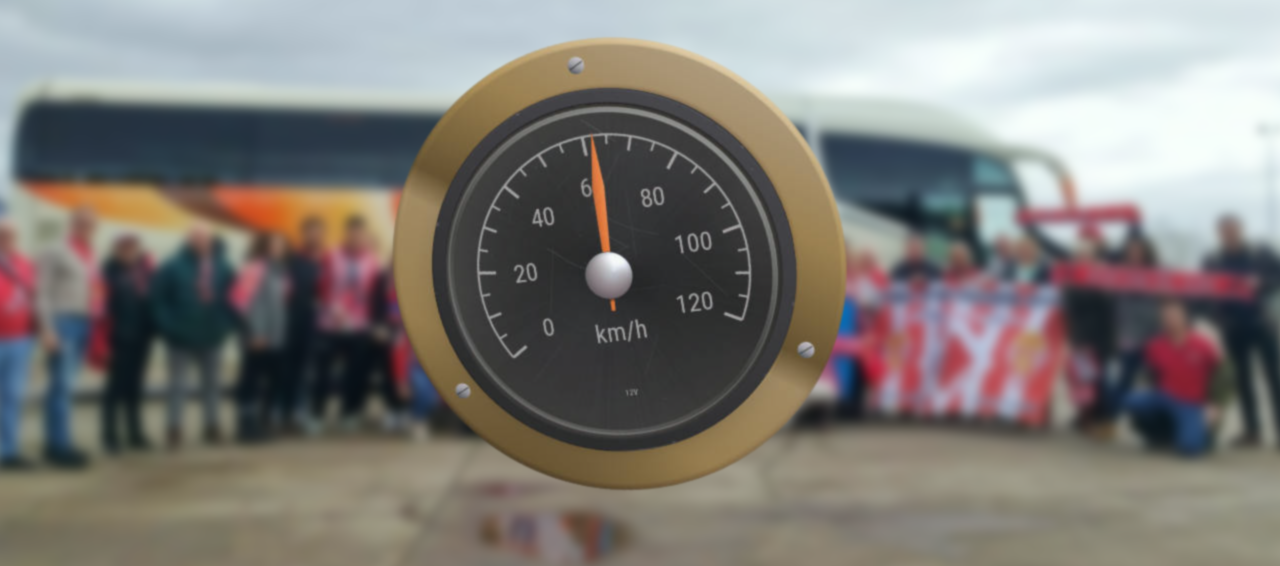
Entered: 62.5,km/h
